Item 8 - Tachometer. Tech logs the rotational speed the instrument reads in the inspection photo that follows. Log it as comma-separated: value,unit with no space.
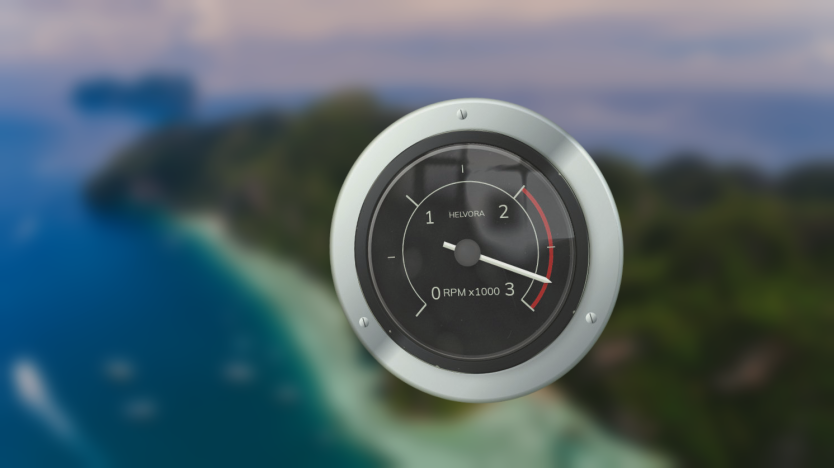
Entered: 2750,rpm
